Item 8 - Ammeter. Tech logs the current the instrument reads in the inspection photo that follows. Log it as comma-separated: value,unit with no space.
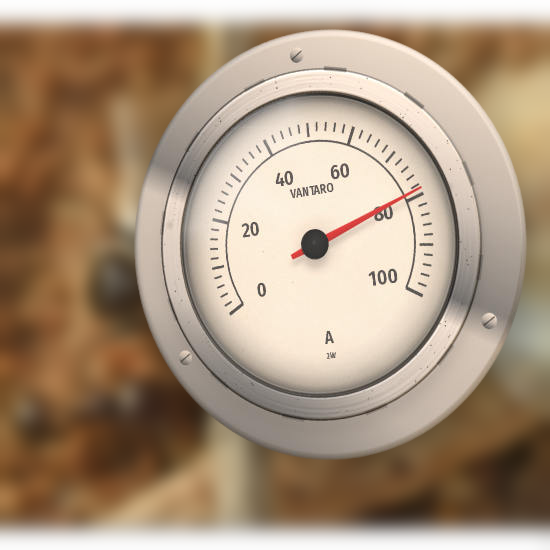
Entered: 79,A
